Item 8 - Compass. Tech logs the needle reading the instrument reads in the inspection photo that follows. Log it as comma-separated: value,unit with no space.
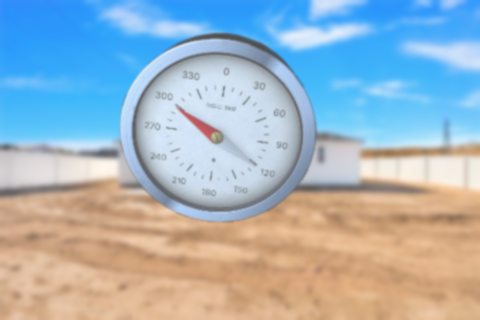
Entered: 300,°
